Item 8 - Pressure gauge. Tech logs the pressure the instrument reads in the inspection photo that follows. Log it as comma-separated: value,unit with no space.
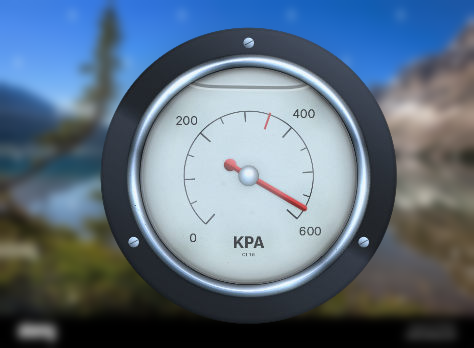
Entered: 575,kPa
